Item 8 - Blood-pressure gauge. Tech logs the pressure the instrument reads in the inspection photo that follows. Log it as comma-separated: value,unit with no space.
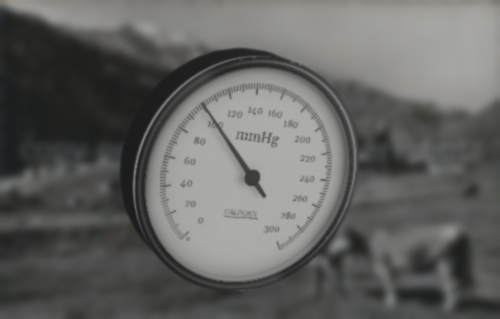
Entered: 100,mmHg
